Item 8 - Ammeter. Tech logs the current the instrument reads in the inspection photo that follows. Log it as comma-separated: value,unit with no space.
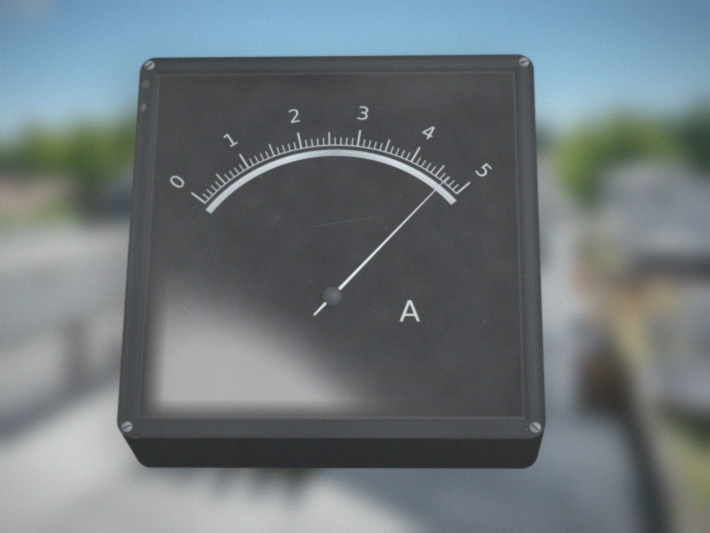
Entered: 4.7,A
